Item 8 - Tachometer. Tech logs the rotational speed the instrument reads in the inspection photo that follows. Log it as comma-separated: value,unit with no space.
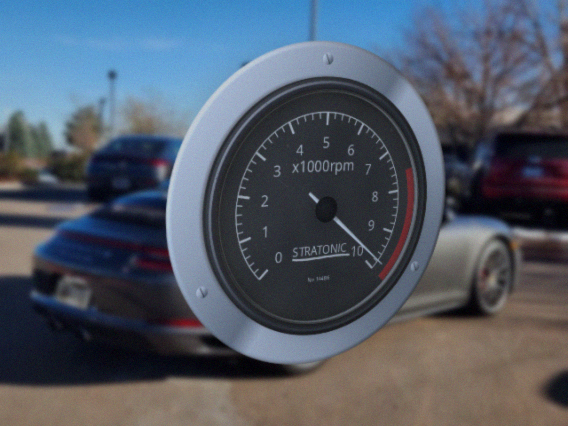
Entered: 9800,rpm
